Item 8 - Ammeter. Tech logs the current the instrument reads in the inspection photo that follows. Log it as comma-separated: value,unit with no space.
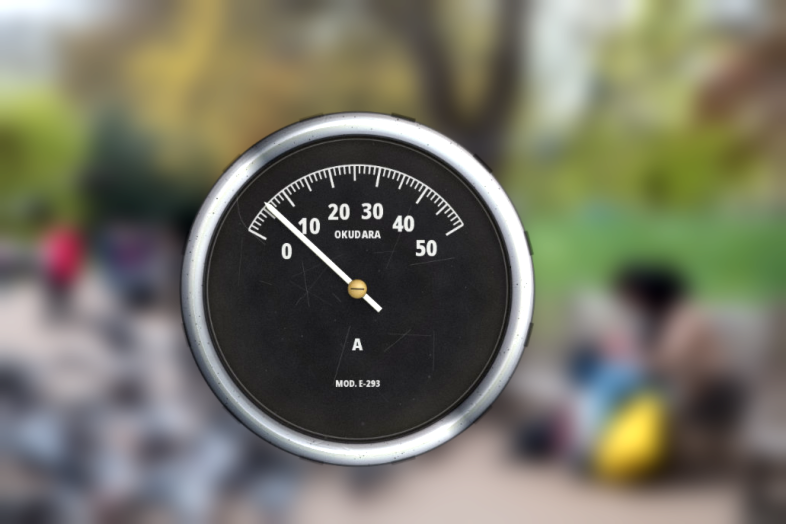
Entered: 6,A
